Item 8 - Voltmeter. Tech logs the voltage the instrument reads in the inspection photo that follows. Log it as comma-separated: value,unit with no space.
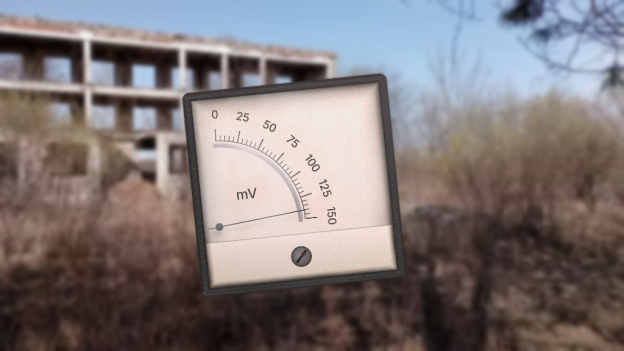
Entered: 140,mV
